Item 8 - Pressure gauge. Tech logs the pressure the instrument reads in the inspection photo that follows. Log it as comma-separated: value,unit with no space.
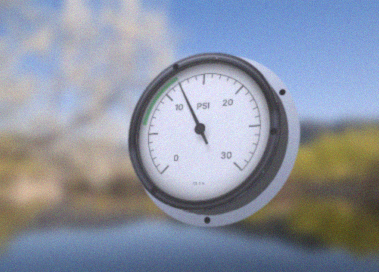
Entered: 12,psi
